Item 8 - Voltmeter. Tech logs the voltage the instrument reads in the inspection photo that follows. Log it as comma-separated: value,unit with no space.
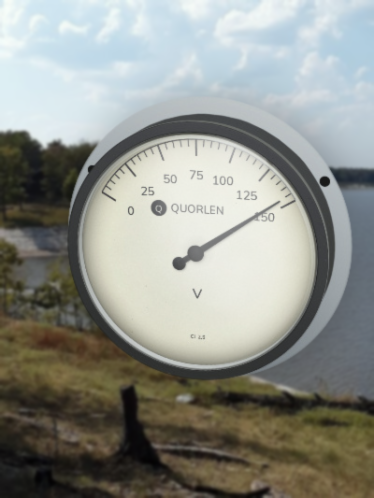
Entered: 145,V
